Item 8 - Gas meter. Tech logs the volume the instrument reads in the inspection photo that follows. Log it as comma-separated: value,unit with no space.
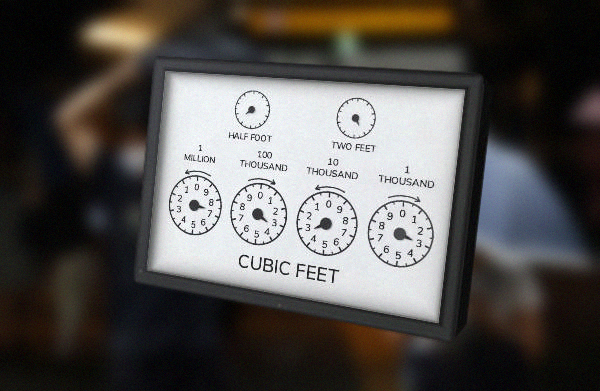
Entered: 733300,ft³
